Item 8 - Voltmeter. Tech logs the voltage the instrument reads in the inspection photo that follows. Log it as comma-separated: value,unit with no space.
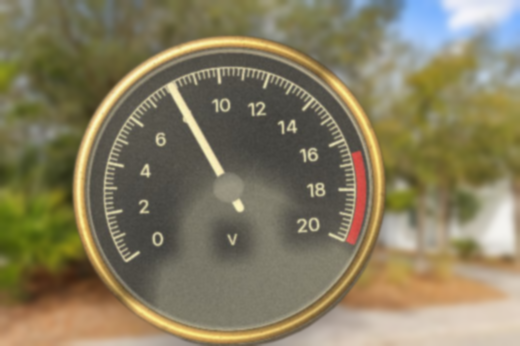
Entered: 8,V
